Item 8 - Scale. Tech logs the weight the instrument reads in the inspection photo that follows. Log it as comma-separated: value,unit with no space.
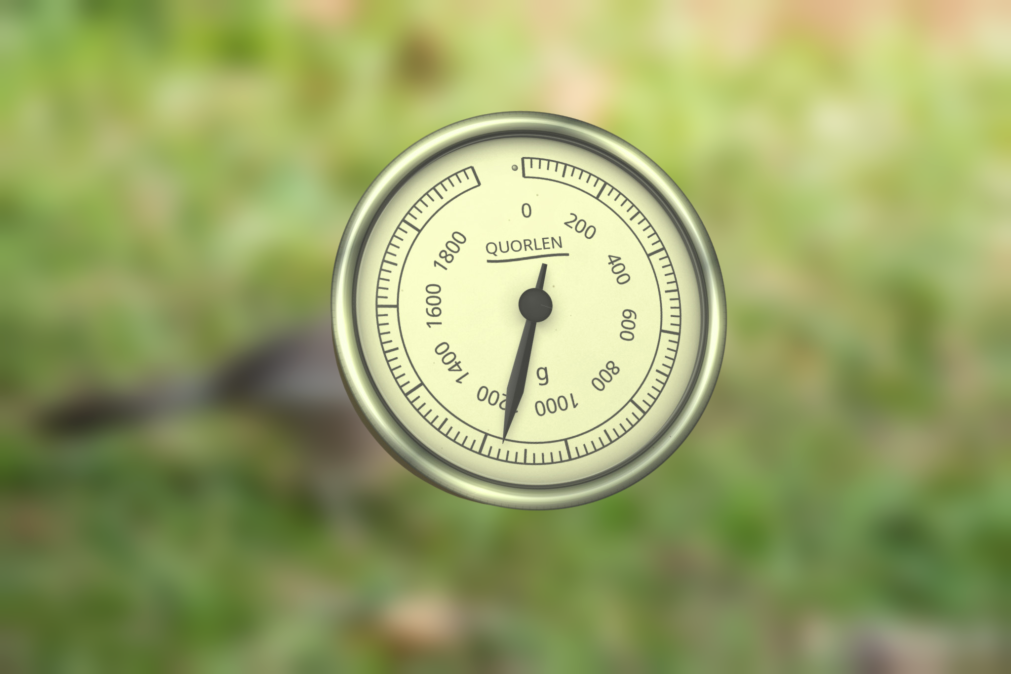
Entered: 1160,g
